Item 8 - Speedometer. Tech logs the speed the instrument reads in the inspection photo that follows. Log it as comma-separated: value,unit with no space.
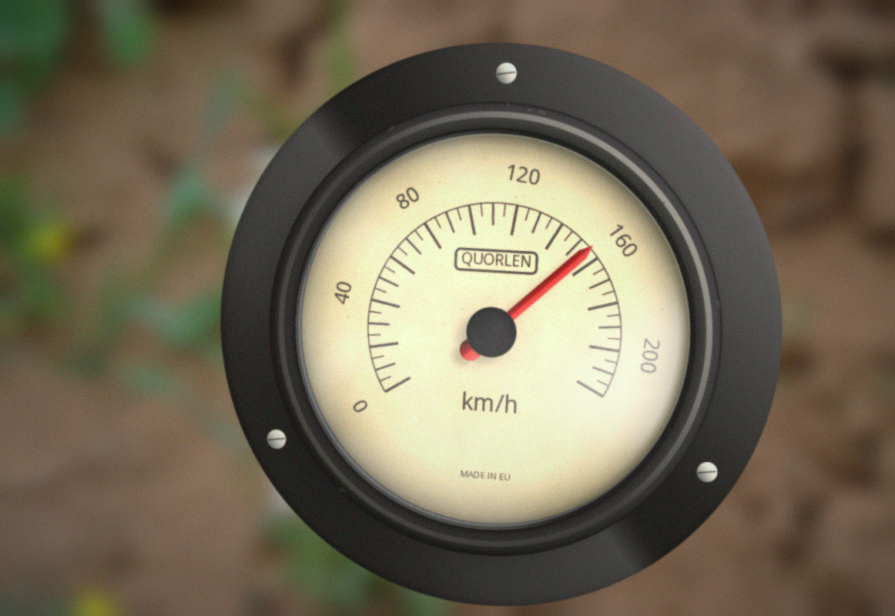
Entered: 155,km/h
